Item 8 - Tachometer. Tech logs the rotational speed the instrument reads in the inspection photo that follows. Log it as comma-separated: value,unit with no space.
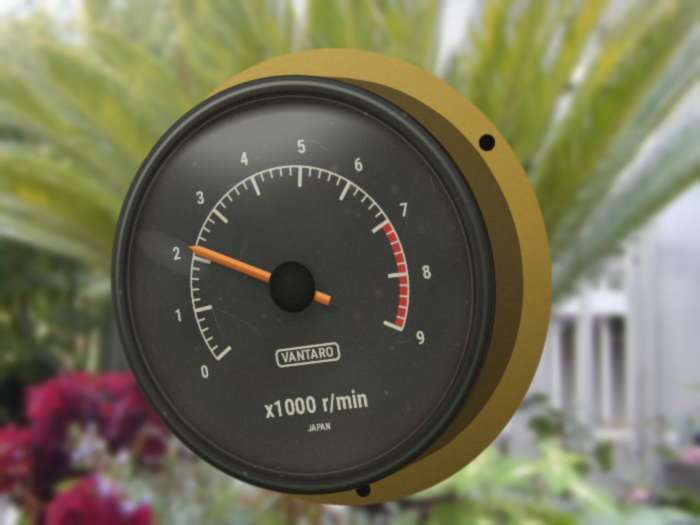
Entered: 2200,rpm
